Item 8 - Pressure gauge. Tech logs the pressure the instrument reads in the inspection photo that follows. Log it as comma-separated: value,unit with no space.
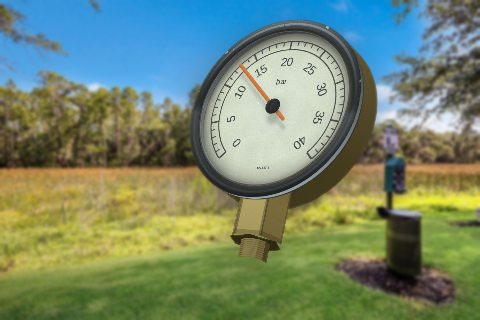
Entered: 13,bar
